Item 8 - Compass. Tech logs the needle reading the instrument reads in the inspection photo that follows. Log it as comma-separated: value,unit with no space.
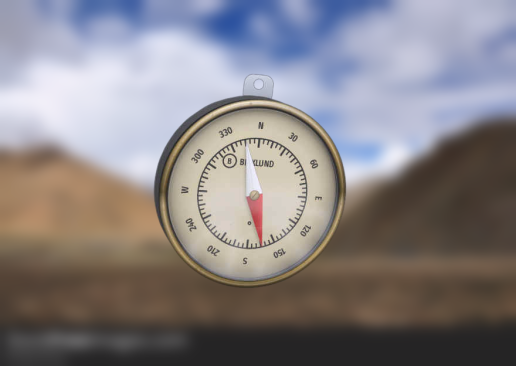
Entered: 165,°
